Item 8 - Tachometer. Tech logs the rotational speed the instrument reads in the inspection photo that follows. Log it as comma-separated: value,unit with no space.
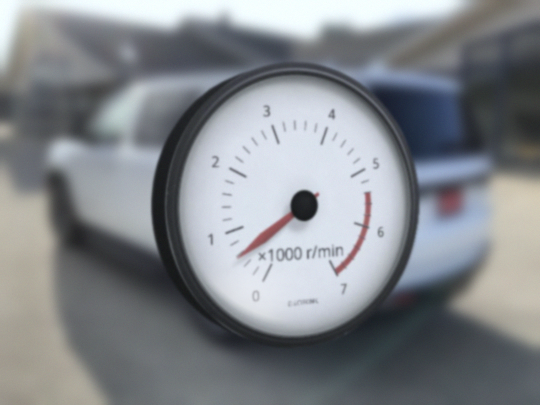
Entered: 600,rpm
